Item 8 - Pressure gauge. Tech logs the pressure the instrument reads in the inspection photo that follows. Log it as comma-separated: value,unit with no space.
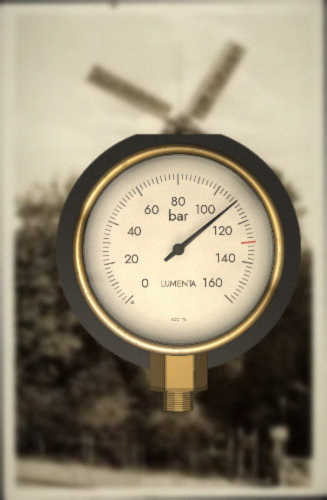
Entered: 110,bar
